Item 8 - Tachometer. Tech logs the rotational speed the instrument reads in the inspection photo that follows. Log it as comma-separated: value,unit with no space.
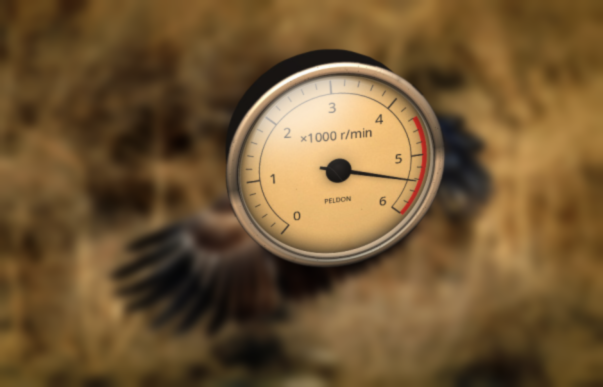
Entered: 5400,rpm
